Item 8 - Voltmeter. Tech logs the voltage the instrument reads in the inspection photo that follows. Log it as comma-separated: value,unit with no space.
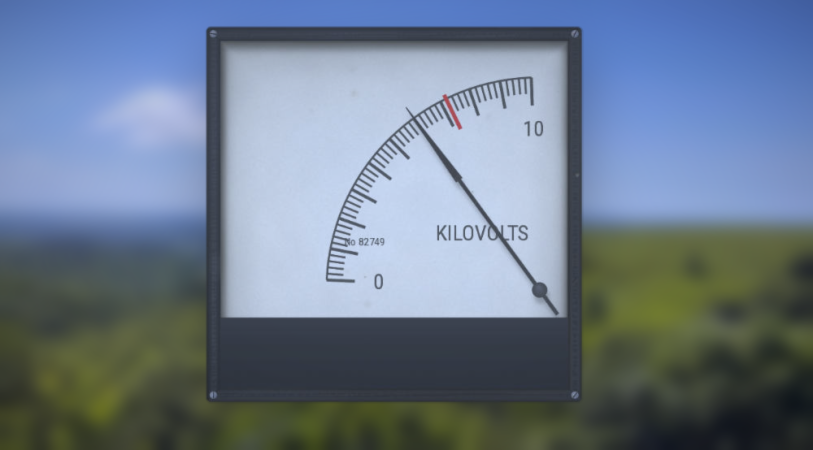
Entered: 6,kV
